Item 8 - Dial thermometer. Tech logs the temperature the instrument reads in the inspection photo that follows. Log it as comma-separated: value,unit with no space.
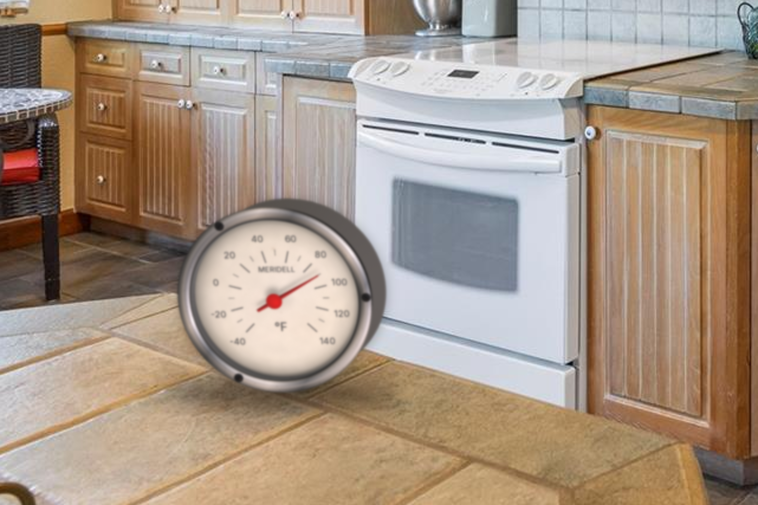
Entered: 90,°F
